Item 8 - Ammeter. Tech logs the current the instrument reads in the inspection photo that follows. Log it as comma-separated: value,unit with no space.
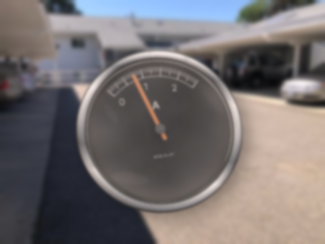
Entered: 0.75,A
